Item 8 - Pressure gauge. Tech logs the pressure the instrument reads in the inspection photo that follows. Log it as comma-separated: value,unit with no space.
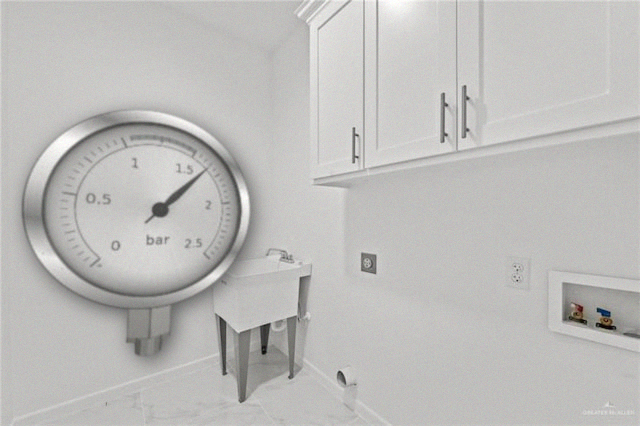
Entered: 1.65,bar
